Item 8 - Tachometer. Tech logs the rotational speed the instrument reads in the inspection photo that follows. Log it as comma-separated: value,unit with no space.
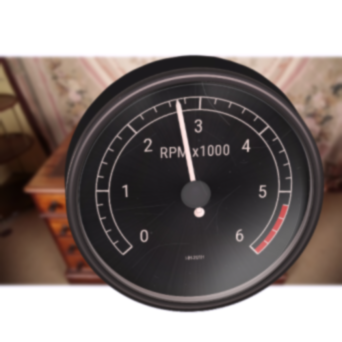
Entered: 2700,rpm
